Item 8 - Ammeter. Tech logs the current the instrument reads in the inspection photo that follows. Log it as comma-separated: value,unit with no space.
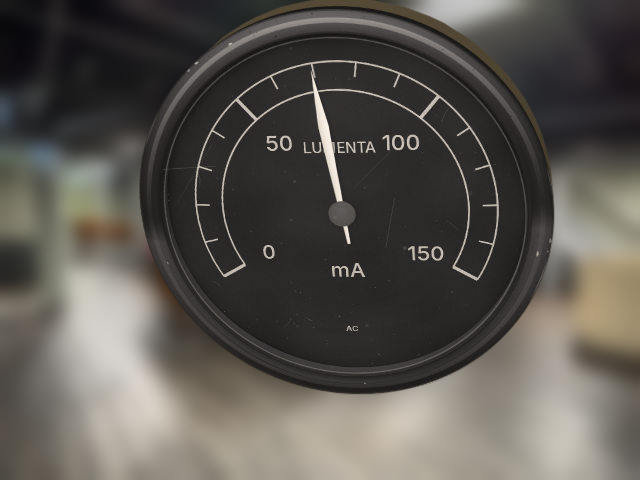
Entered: 70,mA
